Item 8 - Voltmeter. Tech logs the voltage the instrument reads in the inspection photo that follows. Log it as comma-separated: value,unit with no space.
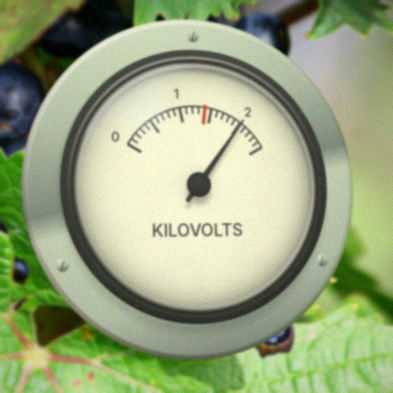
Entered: 2,kV
